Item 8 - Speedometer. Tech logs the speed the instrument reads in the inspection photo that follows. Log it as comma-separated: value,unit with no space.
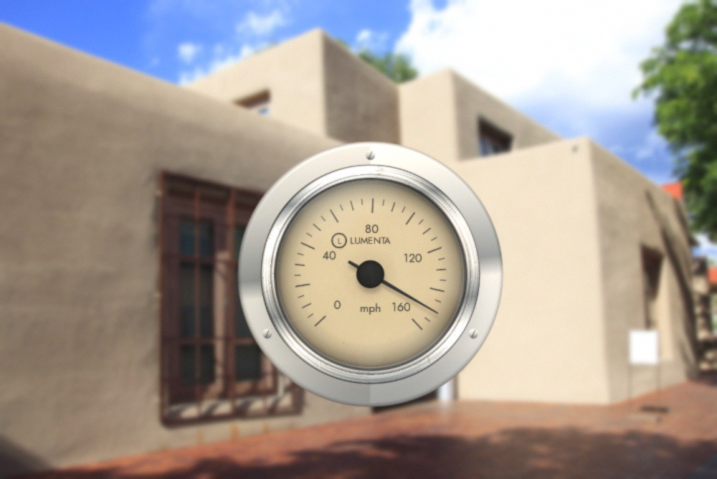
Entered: 150,mph
